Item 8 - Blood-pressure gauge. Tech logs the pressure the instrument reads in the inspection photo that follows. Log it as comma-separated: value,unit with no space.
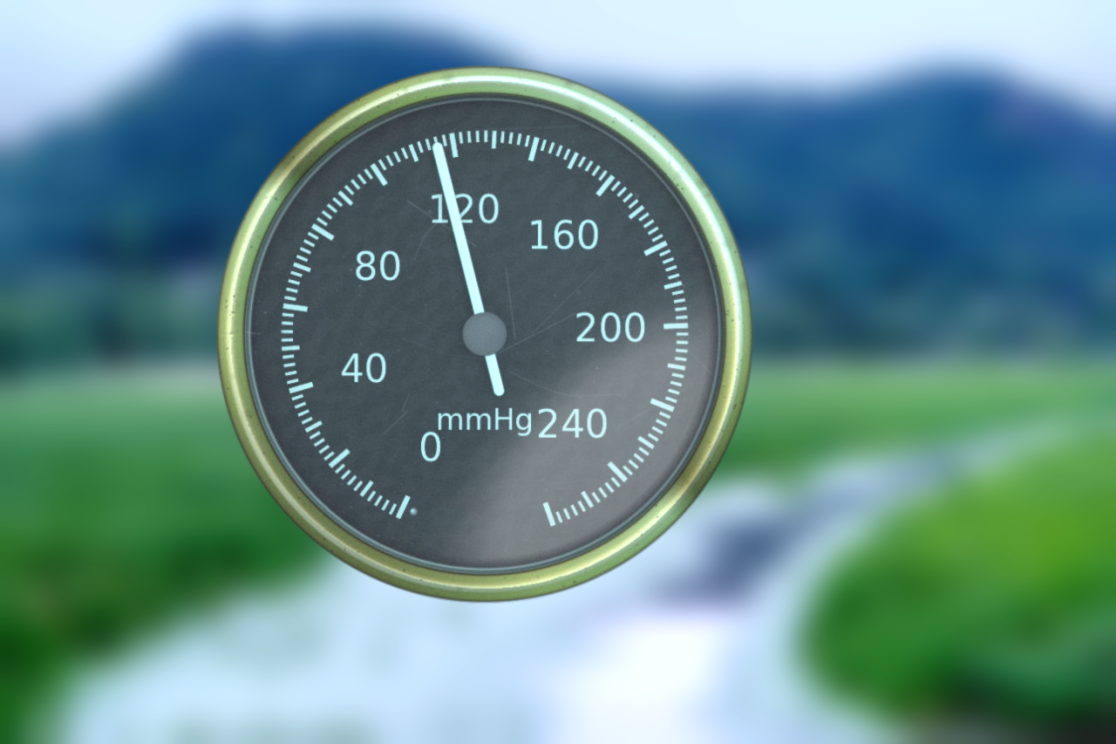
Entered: 116,mmHg
